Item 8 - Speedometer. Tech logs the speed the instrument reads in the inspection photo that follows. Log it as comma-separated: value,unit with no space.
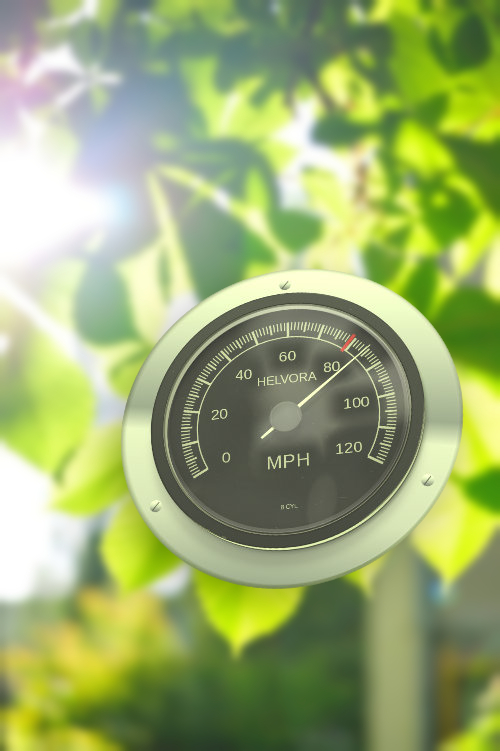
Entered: 85,mph
